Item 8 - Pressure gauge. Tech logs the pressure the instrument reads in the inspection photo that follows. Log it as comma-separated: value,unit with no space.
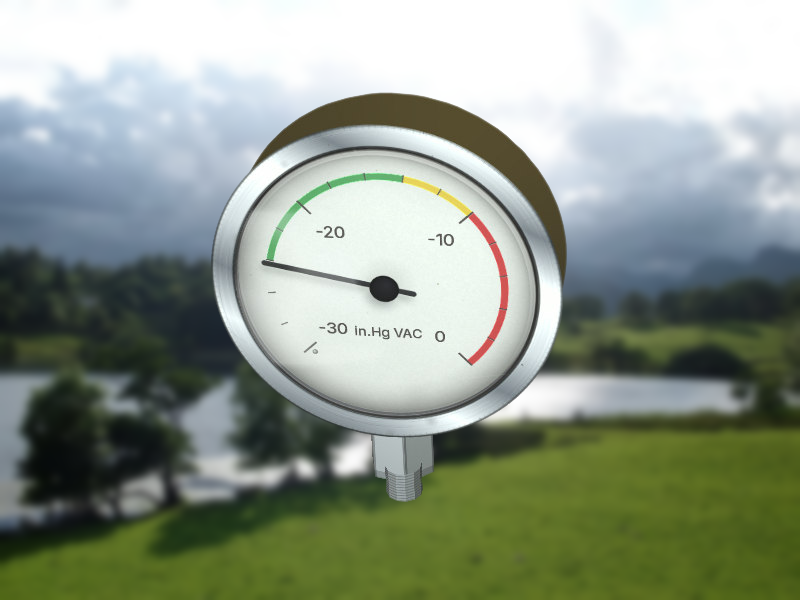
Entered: -24,inHg
